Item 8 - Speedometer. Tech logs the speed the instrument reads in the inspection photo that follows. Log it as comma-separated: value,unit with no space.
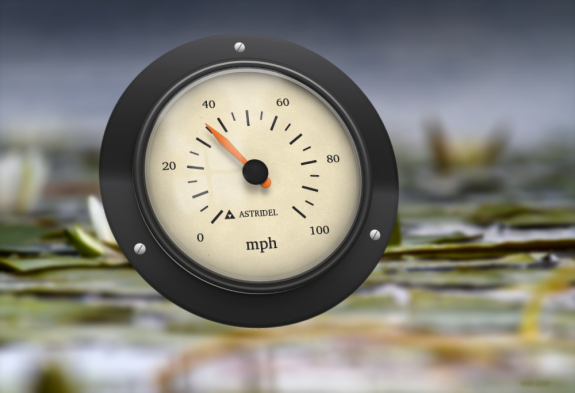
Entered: 35,mph
